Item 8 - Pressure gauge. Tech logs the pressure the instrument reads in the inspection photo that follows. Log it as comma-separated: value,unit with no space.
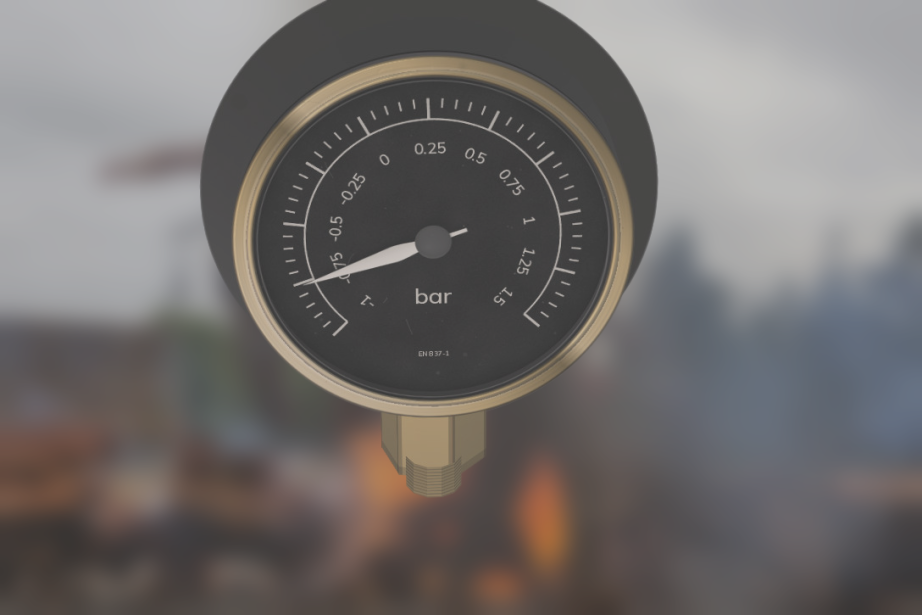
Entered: -0.75,bar
